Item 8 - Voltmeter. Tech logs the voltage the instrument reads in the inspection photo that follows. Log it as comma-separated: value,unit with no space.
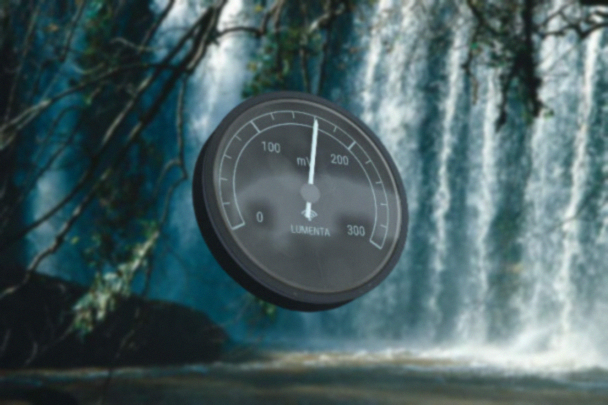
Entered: 160,mV
